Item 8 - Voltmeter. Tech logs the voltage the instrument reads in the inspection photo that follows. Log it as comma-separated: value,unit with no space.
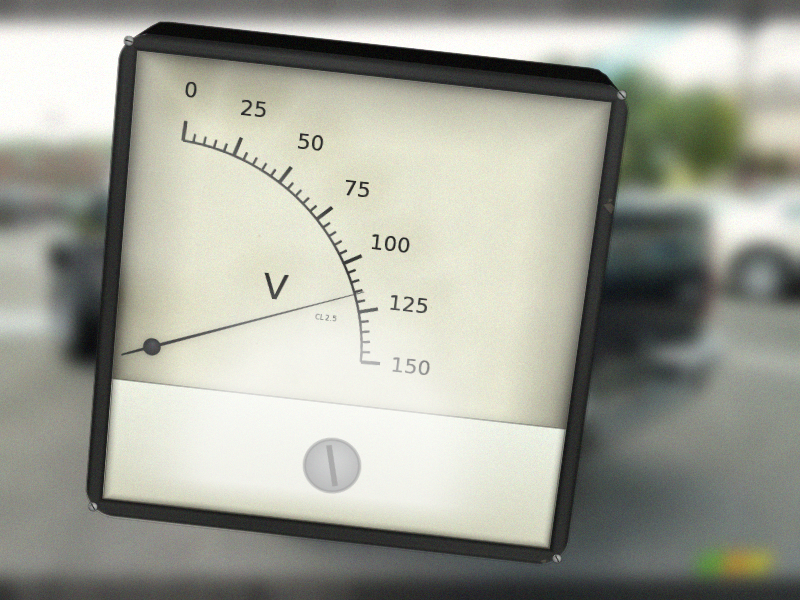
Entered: 115,V
